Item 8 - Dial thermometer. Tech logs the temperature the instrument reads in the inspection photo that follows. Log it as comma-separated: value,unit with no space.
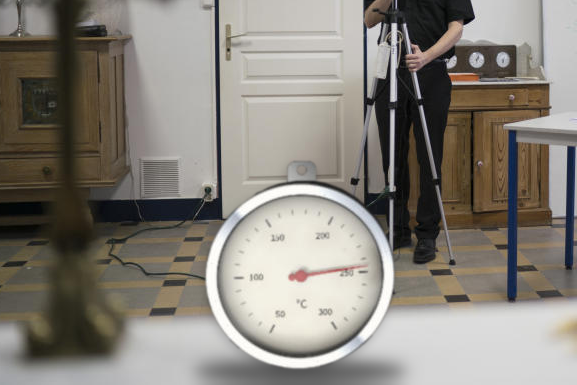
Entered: 245,°C
